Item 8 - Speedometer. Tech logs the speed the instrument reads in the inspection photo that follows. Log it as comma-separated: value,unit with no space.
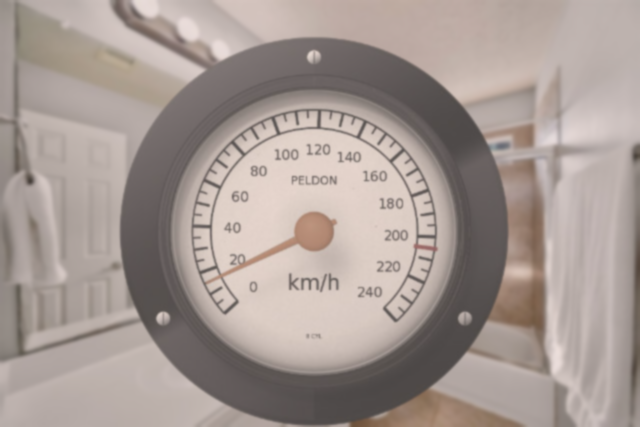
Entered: 15,km/h
